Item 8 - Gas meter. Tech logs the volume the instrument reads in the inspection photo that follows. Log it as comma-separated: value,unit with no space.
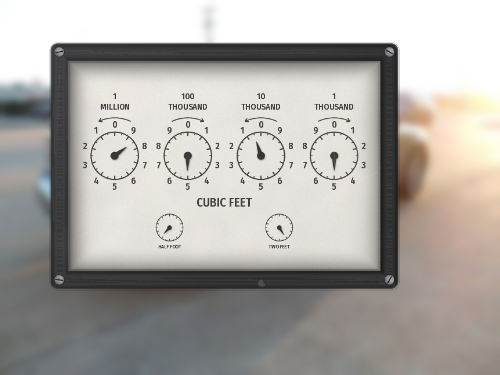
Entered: 850500,ft³
